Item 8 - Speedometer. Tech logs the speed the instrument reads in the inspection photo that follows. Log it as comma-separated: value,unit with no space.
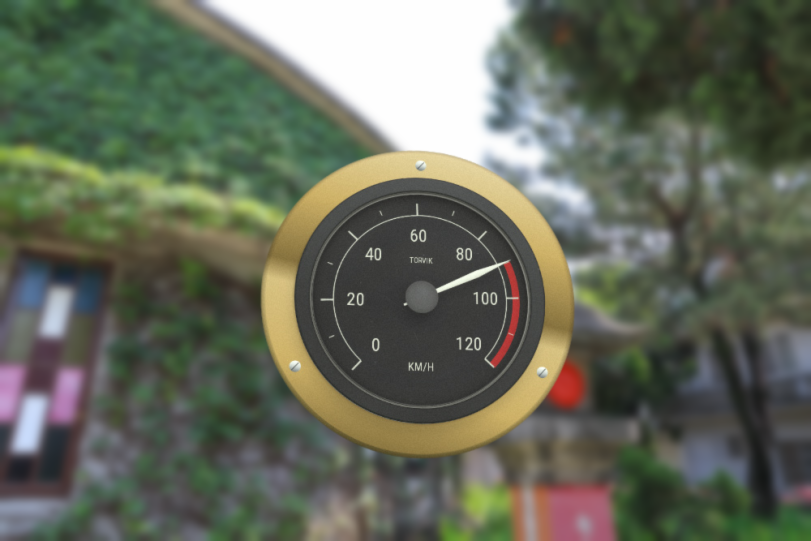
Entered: 90,km/h
